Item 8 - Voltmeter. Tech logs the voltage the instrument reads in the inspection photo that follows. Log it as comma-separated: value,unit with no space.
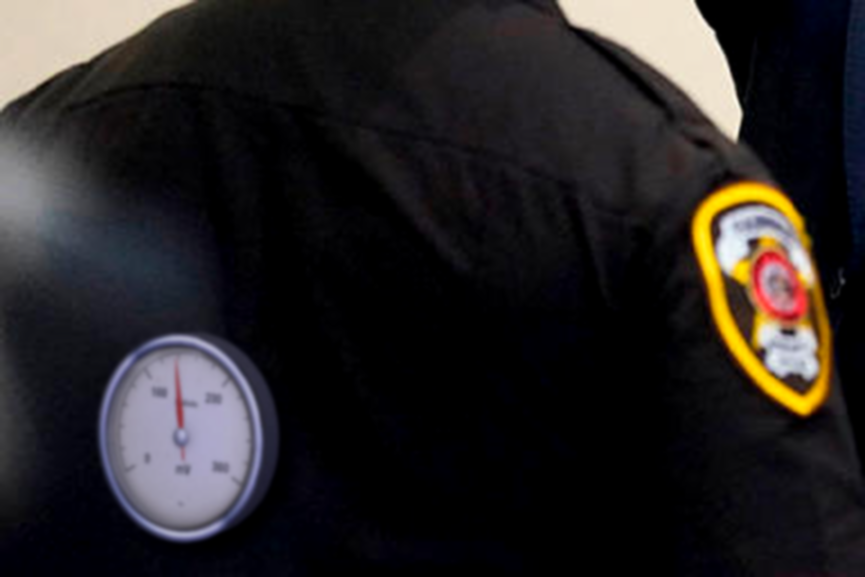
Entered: 140,mV
